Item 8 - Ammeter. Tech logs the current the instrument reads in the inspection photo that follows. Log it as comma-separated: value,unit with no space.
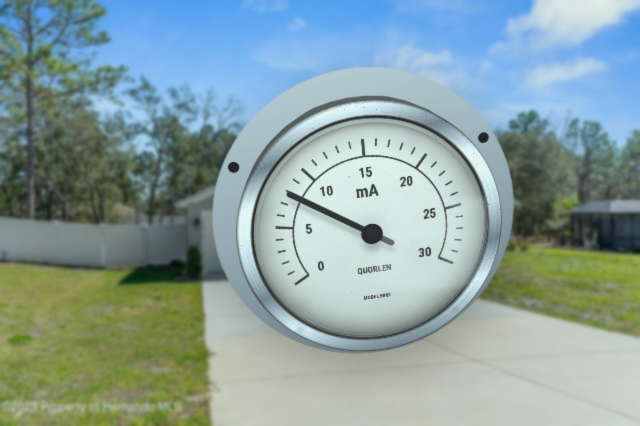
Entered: 8,mA
